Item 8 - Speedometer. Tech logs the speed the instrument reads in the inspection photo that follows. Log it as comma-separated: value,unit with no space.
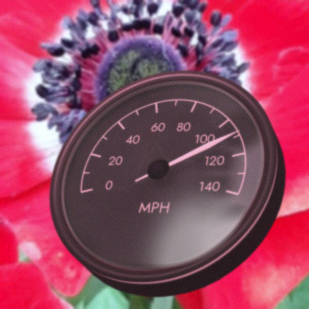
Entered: 110,mph
